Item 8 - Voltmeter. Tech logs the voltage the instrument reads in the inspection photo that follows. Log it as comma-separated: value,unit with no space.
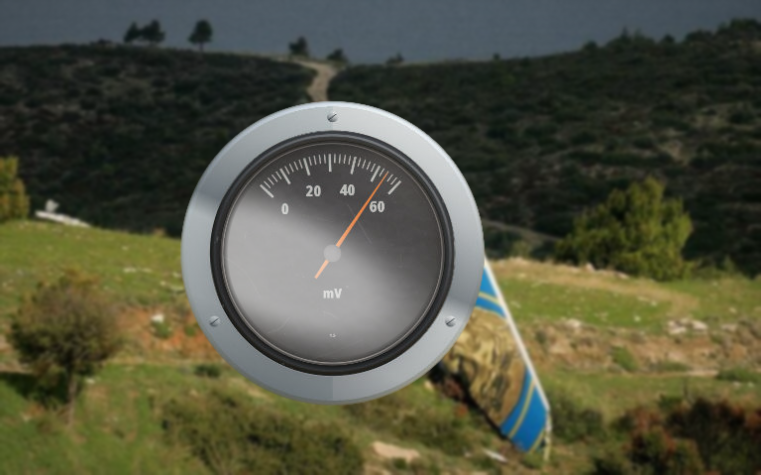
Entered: 54,mV
